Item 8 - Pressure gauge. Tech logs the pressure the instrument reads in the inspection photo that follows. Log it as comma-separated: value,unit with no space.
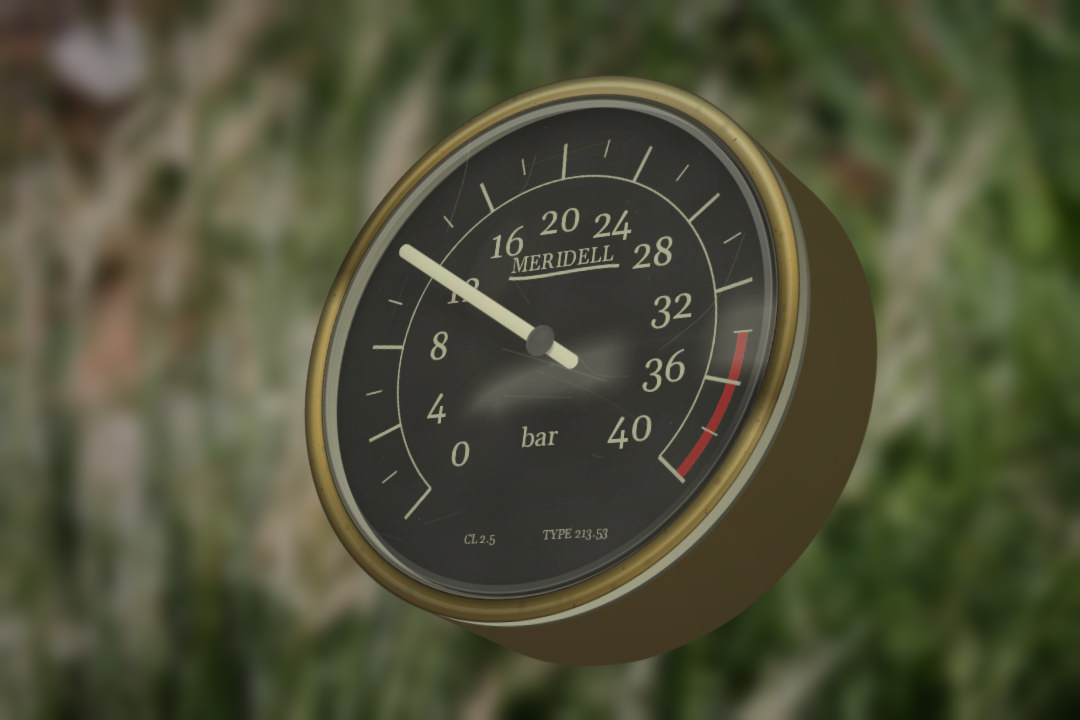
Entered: 12,bar
